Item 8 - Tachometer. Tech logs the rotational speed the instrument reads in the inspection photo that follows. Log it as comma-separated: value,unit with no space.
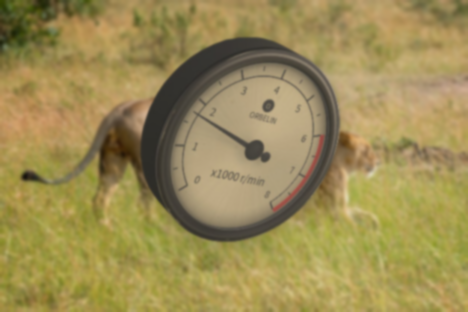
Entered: 1750,rpm
